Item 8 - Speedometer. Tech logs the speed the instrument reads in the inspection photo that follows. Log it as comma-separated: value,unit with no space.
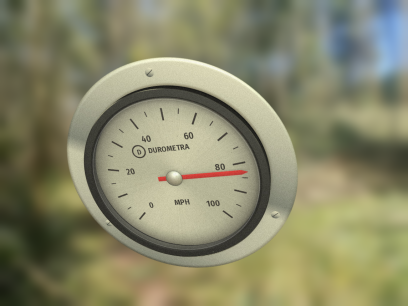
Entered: 82.5,mph
